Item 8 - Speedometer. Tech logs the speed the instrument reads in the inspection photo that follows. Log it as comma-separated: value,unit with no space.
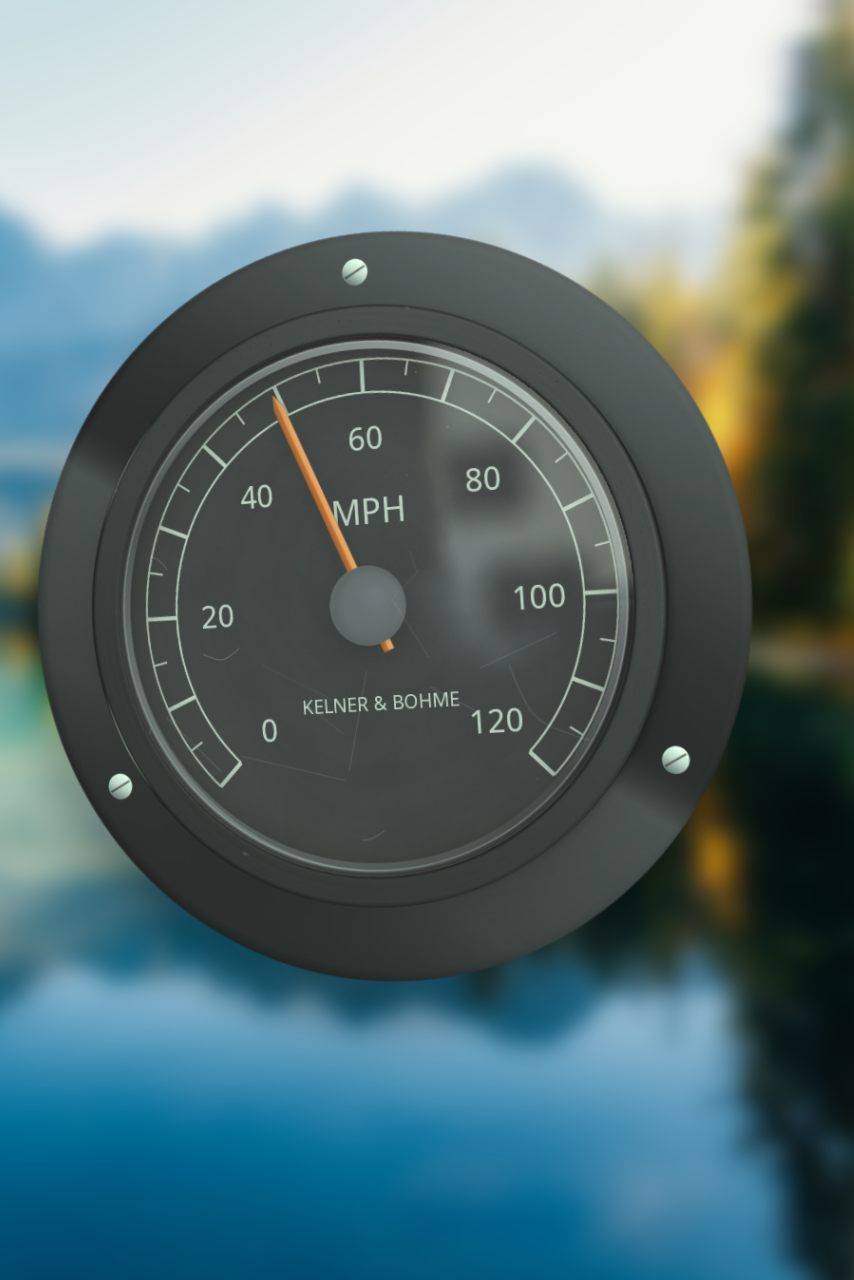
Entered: 50,mph
